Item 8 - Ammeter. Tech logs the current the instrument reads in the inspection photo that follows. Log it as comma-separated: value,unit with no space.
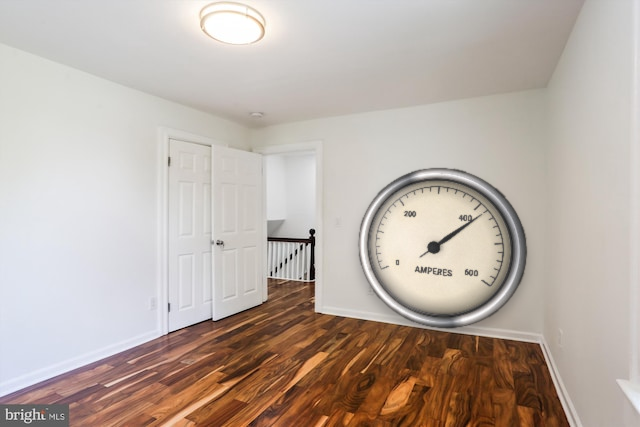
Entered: 420,A
